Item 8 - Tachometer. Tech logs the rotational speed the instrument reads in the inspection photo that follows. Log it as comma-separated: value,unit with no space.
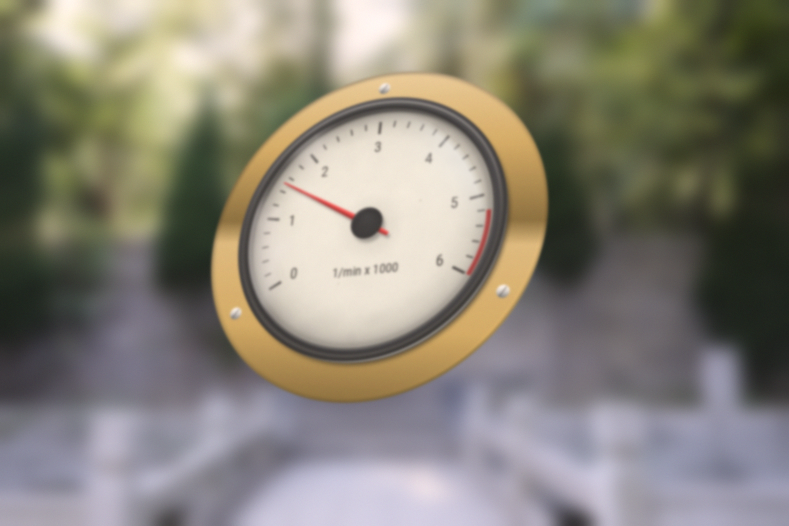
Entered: 1500,rpm
